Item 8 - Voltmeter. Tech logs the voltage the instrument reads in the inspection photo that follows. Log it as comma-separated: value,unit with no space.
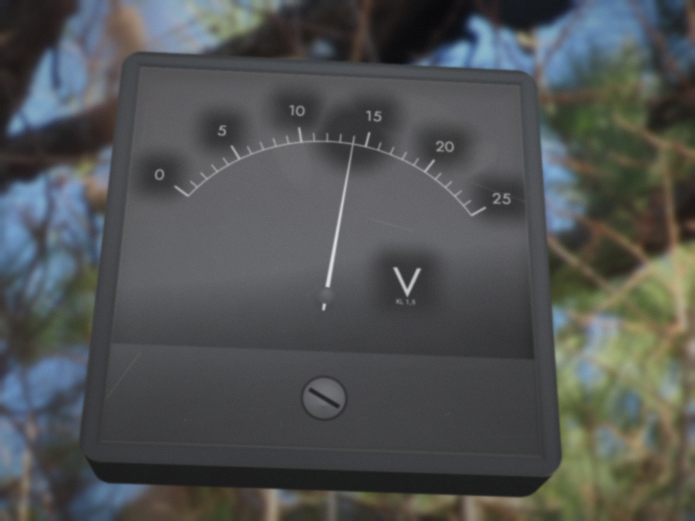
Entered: 14,V
